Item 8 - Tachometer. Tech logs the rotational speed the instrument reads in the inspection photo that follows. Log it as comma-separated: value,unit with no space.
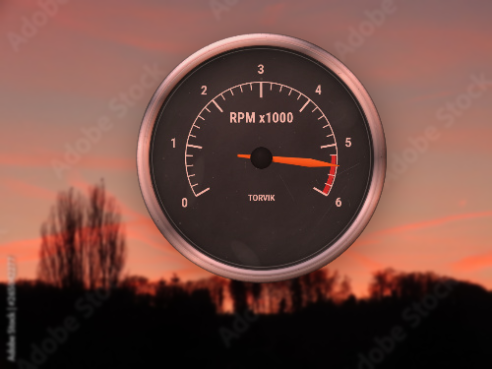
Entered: 5400,rpm
